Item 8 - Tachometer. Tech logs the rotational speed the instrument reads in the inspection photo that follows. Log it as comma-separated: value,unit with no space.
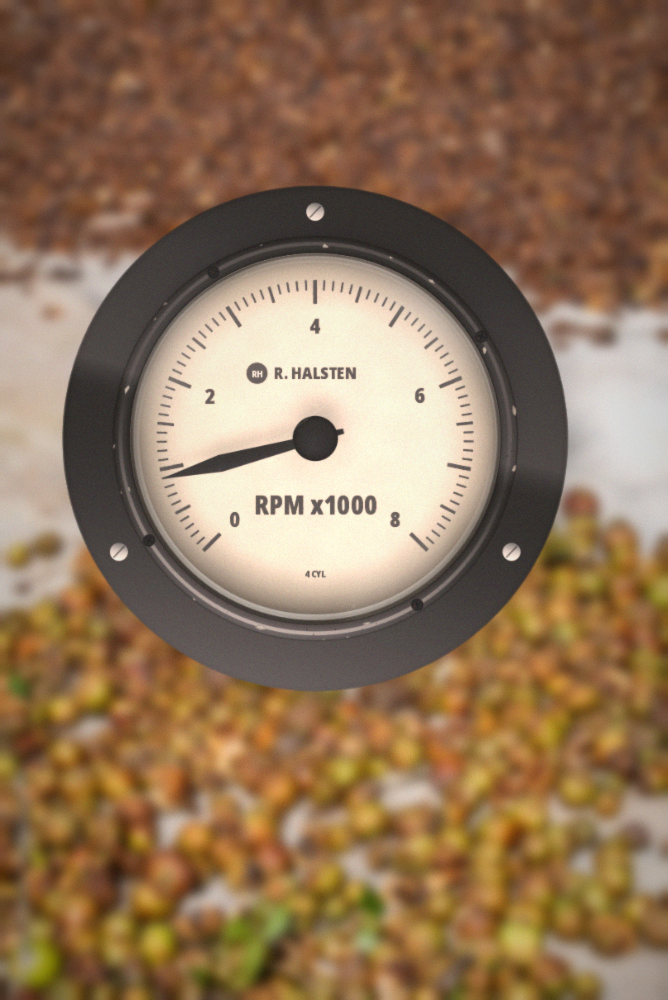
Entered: 900,rpm
